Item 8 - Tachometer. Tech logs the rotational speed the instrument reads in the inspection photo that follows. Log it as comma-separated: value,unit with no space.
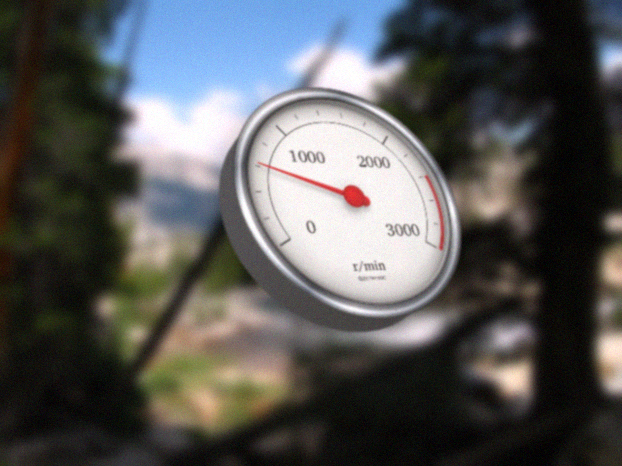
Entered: 600,rpm
